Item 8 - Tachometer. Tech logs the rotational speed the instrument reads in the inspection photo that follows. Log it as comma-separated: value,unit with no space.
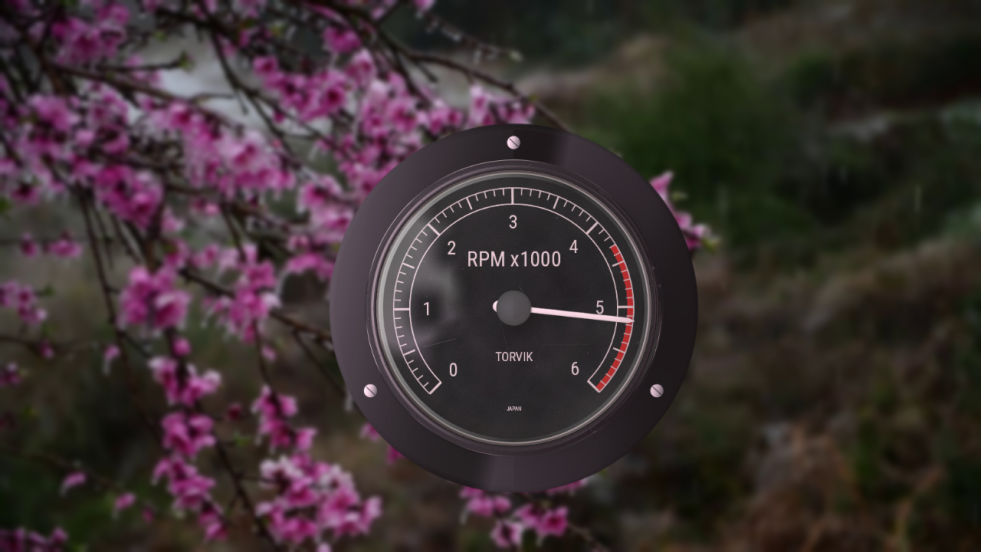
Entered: 5150,rpm
